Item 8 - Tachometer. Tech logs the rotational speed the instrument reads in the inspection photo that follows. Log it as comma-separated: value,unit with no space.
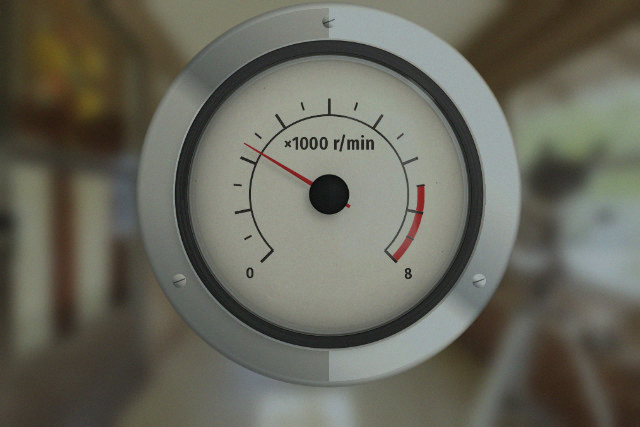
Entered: 2250,rpm
